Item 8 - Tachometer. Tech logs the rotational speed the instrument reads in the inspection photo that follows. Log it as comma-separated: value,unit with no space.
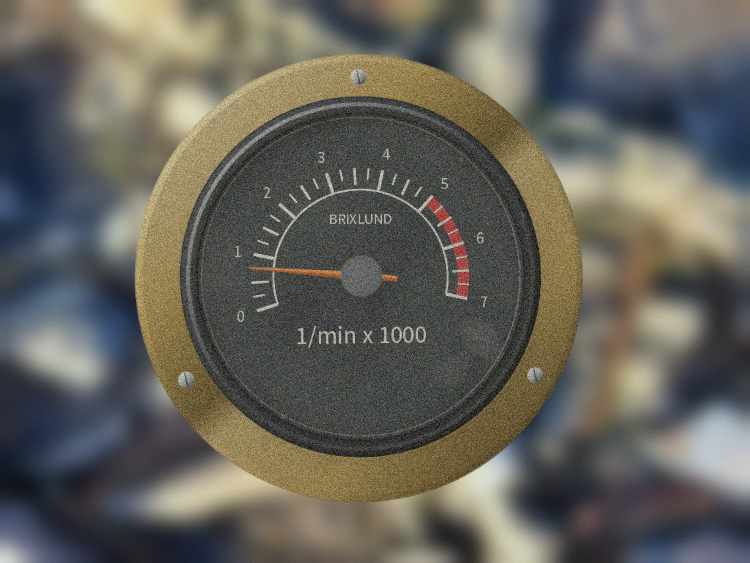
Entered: 750,rpm
